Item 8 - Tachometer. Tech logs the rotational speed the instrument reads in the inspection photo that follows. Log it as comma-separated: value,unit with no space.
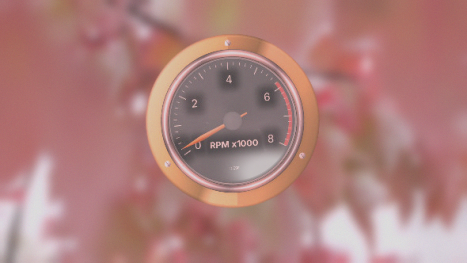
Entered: 200,rpm
